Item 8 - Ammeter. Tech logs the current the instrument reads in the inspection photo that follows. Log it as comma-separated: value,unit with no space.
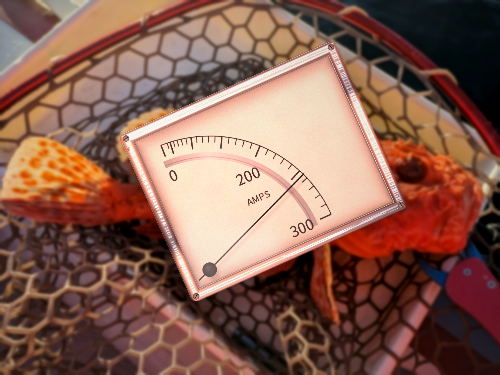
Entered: 255,A
